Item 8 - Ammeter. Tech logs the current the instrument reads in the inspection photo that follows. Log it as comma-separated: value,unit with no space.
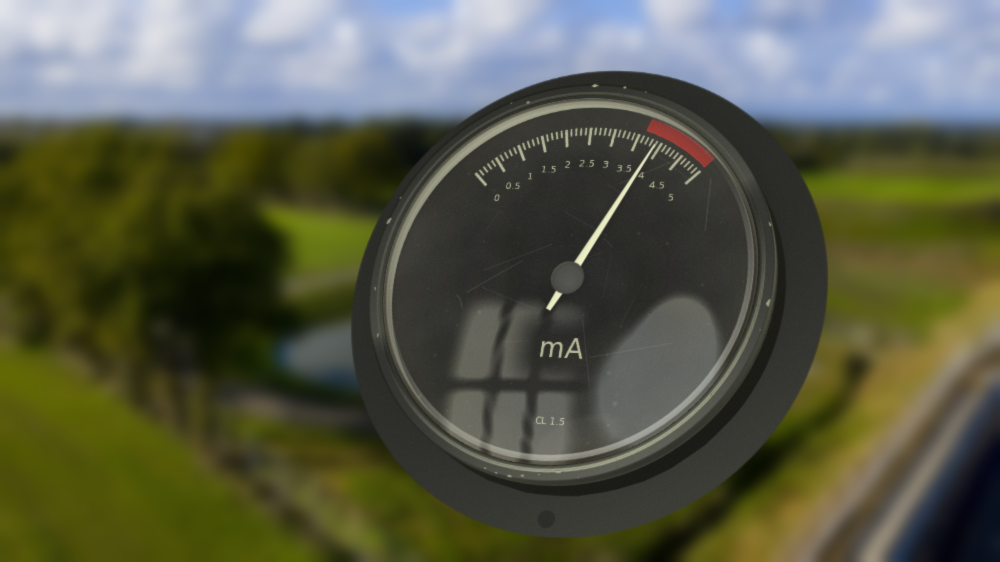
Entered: 4,mA
